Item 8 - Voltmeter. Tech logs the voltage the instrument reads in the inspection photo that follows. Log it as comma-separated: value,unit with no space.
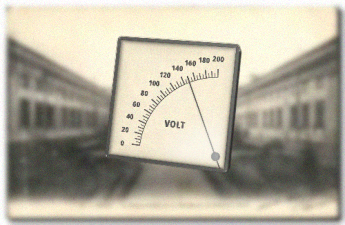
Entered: 150,V
